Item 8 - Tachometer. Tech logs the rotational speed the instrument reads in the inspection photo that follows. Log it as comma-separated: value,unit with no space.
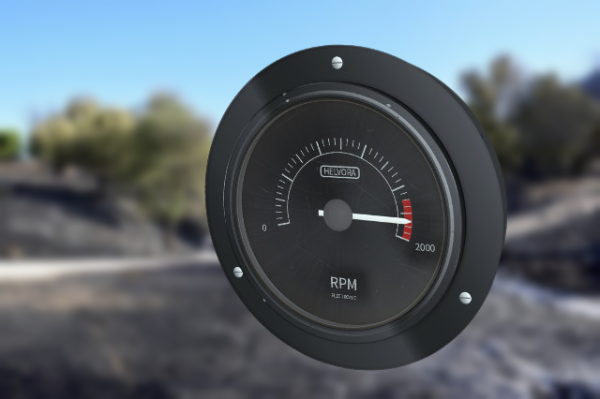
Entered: 1850,rpm
